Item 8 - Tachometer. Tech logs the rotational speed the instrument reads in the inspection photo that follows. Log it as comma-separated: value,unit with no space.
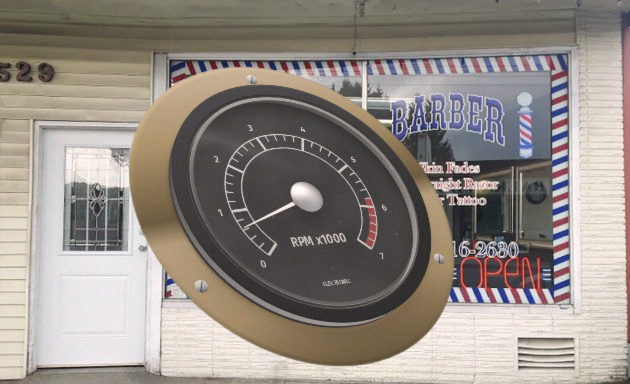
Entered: 600,rpm
